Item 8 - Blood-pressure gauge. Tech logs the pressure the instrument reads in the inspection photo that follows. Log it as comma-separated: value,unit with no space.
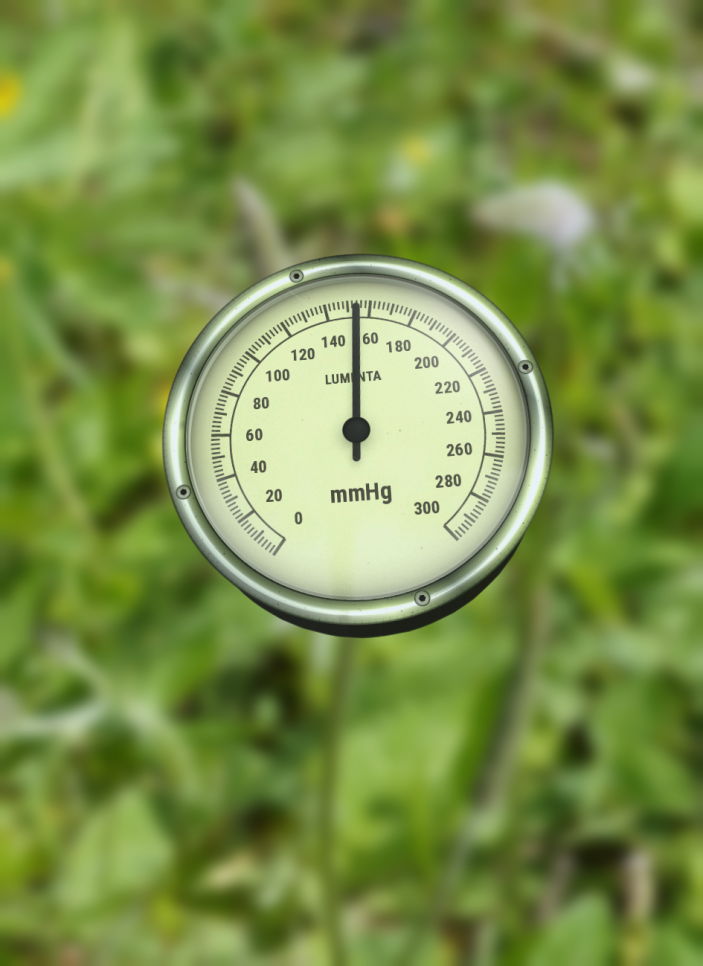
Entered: 154,mmHg
